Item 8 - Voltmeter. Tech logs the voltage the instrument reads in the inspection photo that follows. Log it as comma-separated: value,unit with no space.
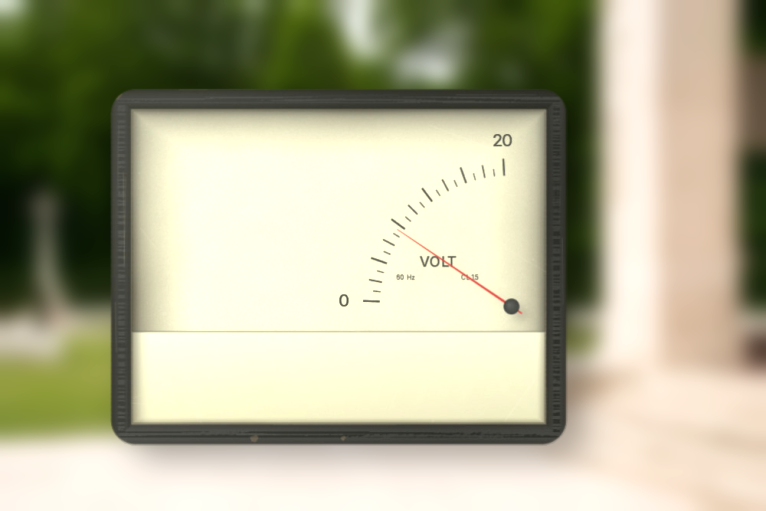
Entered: 7.5,V
